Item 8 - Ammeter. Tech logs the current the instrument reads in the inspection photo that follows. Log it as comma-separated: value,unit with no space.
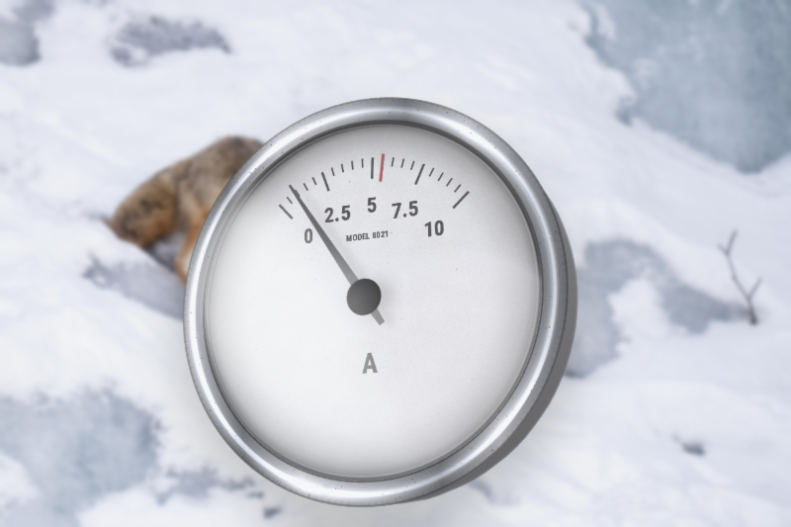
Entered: 1,A
